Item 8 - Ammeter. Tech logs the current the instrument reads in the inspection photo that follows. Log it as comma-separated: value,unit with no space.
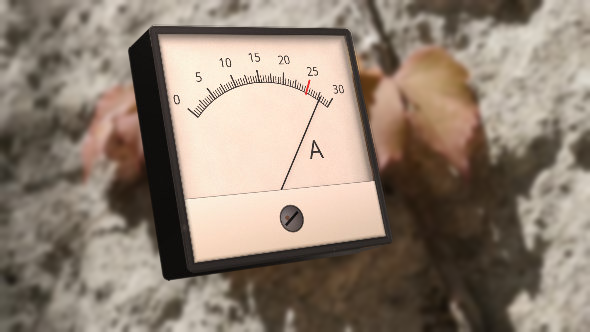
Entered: 27.5,A
